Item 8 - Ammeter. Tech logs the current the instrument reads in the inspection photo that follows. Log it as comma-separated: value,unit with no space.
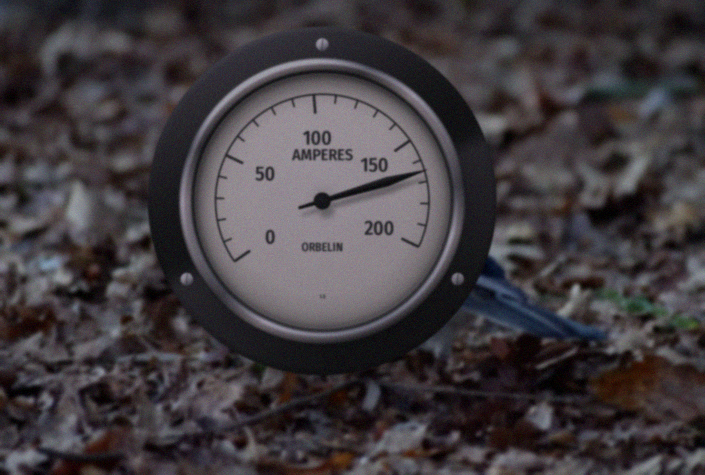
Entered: 165,A
